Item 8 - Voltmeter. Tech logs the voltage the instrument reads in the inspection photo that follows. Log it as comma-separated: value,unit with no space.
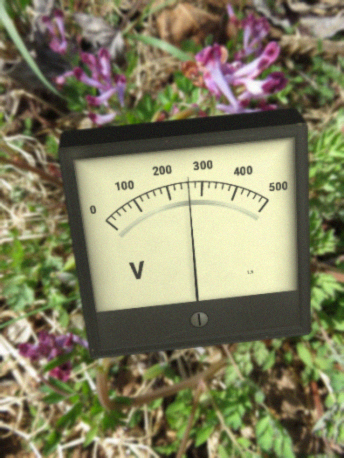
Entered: 260,V
